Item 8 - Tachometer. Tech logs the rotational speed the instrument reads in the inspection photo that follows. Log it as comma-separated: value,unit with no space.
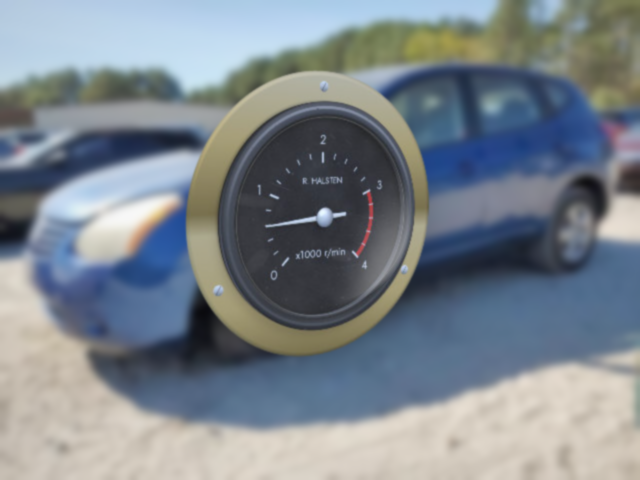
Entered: 600,rpm
